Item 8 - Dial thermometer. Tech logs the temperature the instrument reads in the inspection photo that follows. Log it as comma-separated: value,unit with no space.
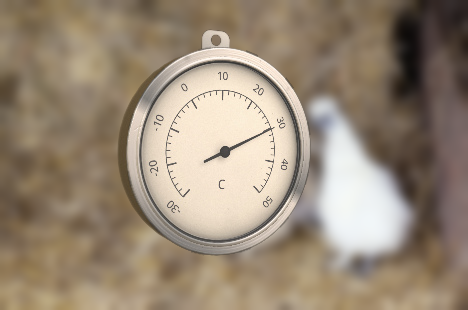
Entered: 30,°C
